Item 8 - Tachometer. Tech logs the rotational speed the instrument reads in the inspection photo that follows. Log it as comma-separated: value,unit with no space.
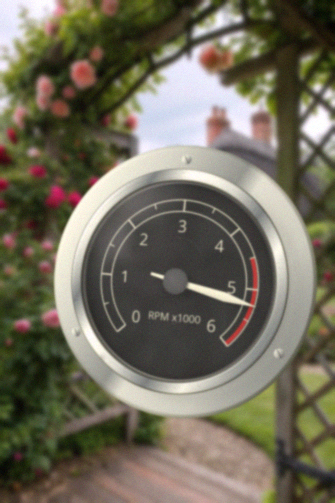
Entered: 5250,rpm
